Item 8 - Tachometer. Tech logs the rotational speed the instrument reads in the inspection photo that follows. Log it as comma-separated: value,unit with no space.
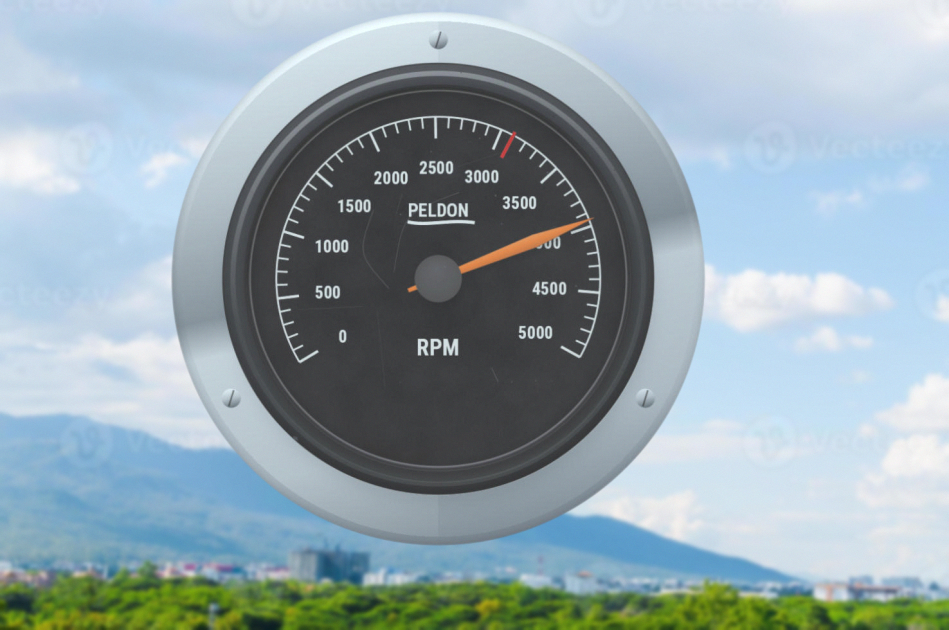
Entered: 3950,rpm
